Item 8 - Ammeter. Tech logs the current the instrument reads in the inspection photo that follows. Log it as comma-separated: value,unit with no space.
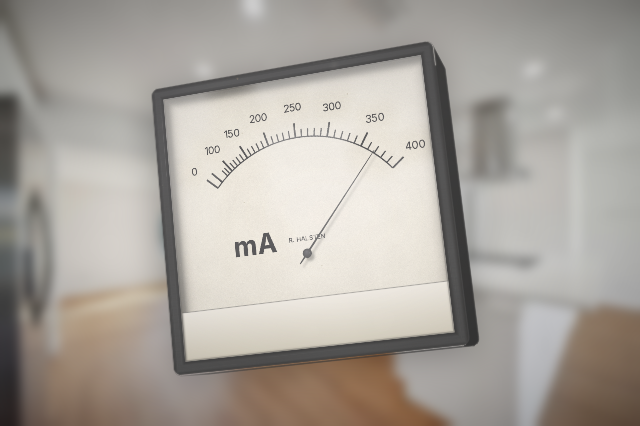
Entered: 370,mA
